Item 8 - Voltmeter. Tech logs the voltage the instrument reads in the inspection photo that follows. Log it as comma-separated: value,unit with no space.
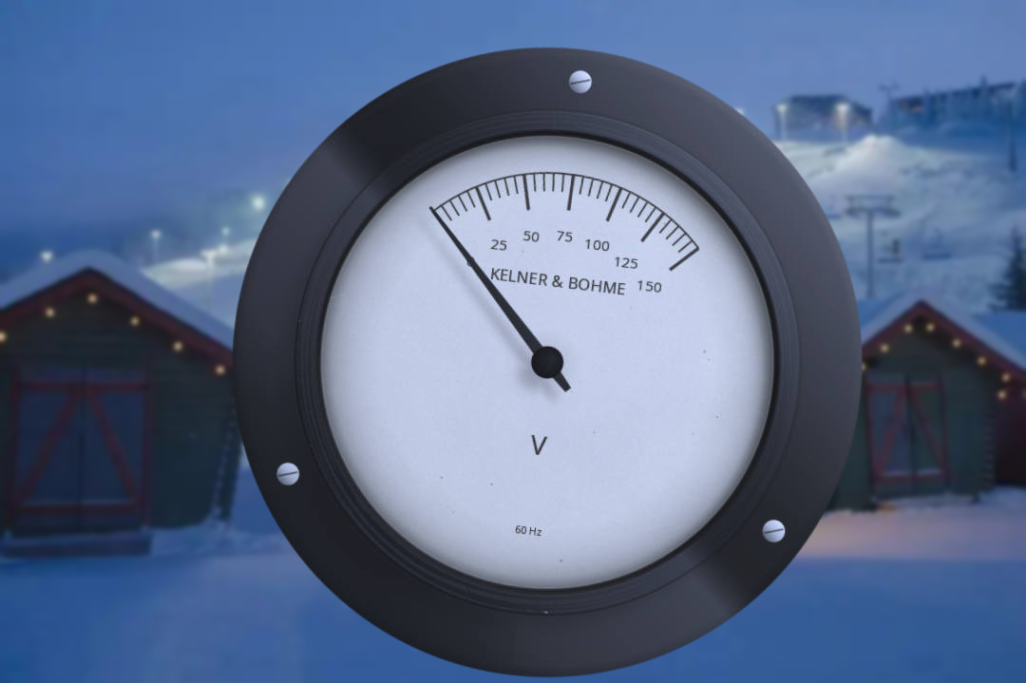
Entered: 0,V
